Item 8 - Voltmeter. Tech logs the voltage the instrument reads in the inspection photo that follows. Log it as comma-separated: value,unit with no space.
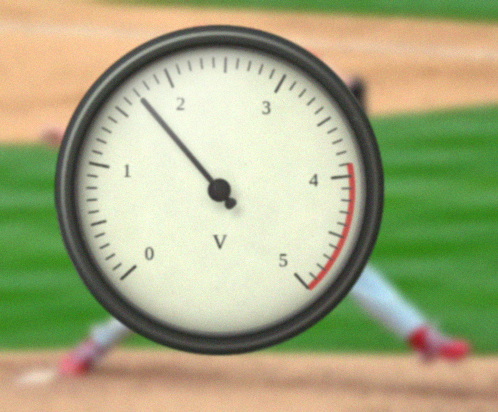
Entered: 1.7,V
